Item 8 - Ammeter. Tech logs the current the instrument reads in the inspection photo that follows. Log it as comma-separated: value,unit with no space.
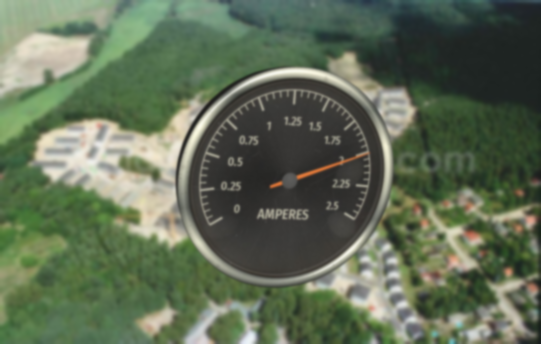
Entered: 2,A
